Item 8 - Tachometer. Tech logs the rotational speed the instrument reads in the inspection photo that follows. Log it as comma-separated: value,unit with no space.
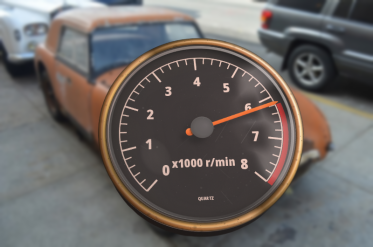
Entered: 6200,rpm
